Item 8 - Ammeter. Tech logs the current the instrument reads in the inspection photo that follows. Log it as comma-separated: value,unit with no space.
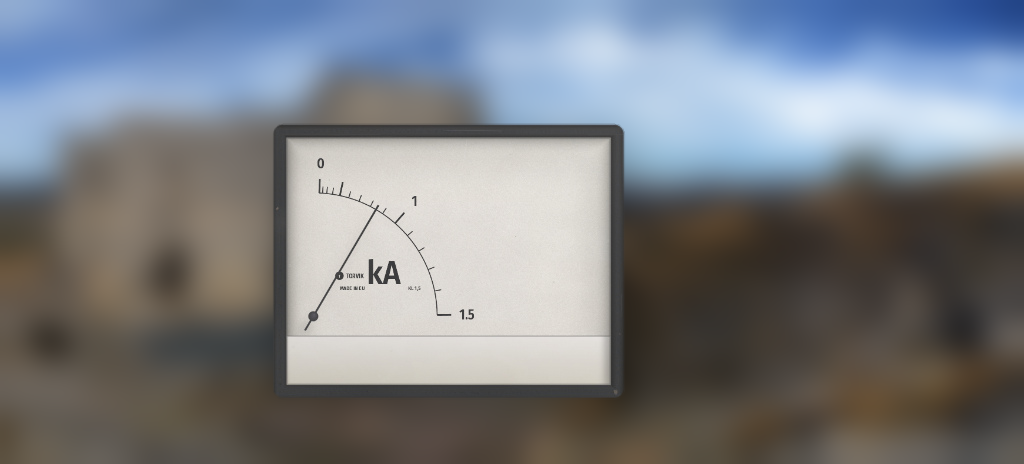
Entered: 0.85,kA
